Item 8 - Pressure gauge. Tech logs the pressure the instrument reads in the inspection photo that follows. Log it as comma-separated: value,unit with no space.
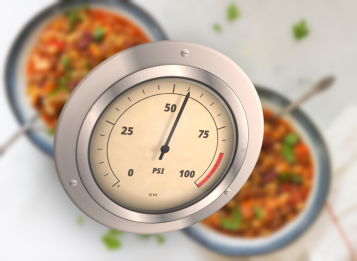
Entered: 55,psi
